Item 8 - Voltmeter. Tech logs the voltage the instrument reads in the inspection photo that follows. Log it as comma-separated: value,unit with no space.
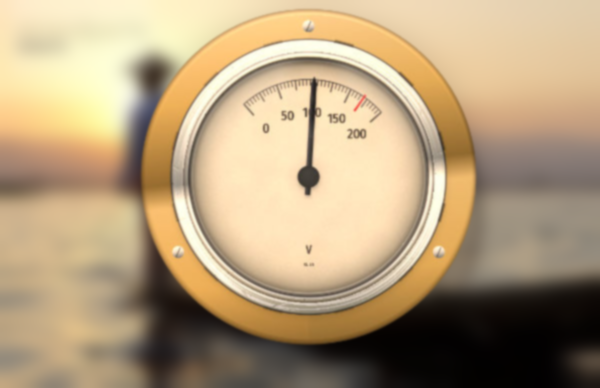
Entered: 100,V
